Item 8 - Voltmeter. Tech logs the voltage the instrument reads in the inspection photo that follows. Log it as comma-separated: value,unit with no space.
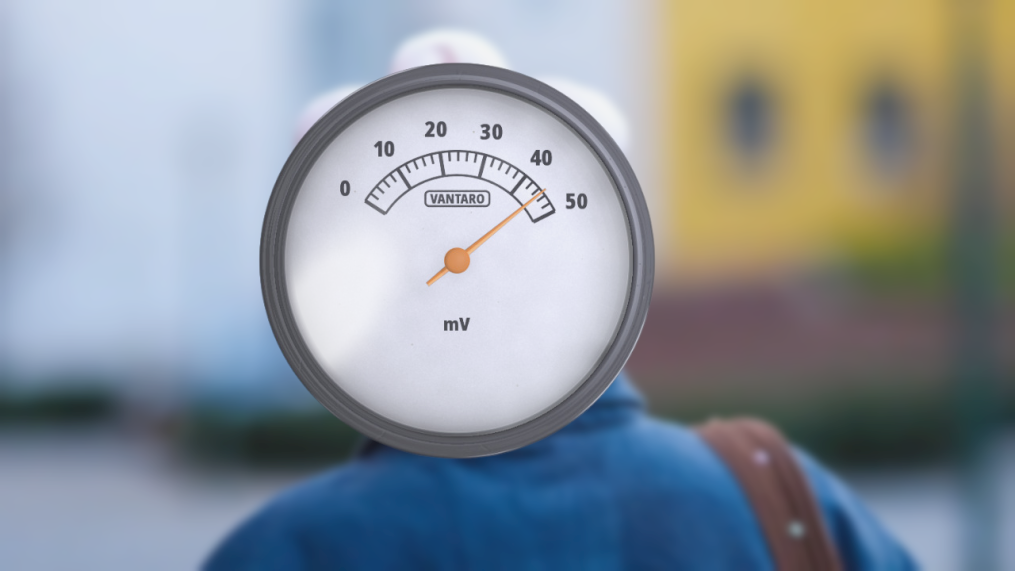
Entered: 45,mV
